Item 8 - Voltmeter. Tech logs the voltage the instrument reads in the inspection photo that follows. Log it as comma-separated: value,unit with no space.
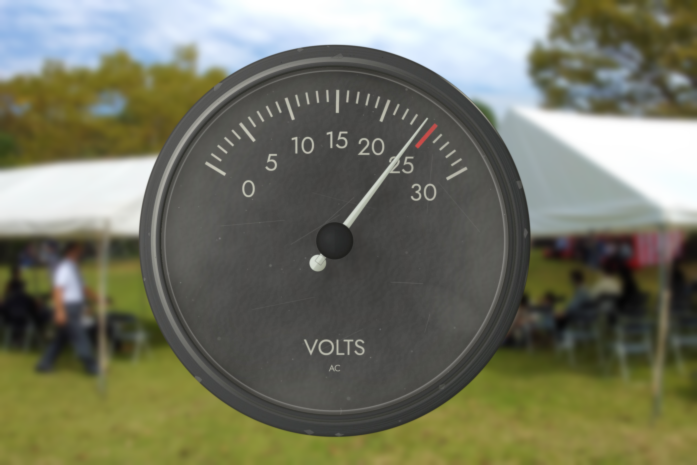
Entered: 24,V
